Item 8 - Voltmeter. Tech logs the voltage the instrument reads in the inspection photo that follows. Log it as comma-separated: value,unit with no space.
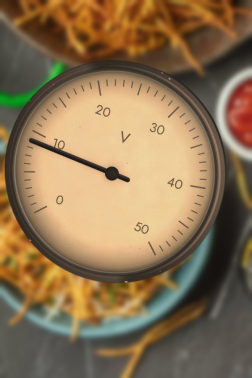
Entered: 9,V
